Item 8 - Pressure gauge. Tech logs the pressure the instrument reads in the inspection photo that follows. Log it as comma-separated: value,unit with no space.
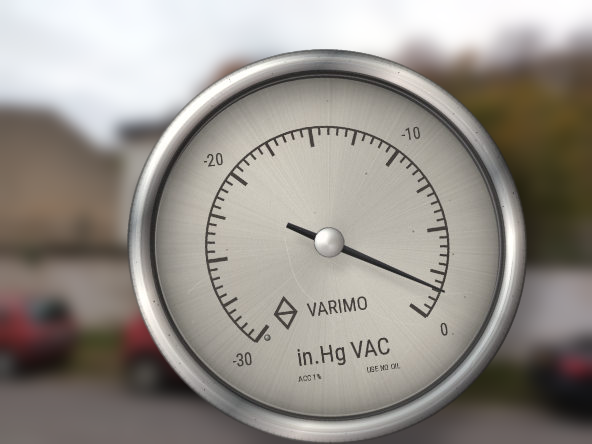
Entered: -1.5,inHg
